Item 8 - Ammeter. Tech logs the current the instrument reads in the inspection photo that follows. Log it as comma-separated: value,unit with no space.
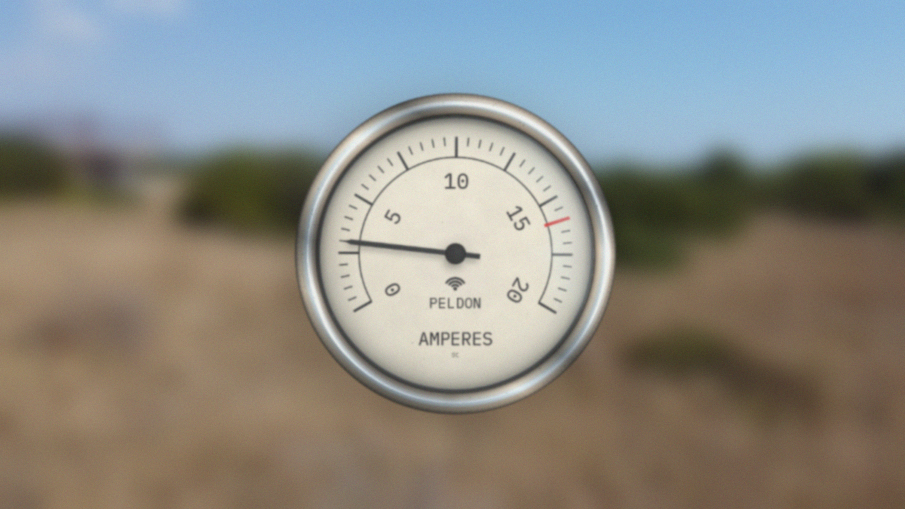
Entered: 3,A
